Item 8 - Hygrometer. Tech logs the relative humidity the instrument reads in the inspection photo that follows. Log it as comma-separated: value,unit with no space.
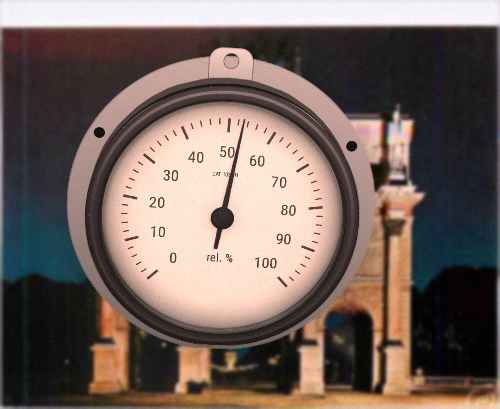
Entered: 53,%
